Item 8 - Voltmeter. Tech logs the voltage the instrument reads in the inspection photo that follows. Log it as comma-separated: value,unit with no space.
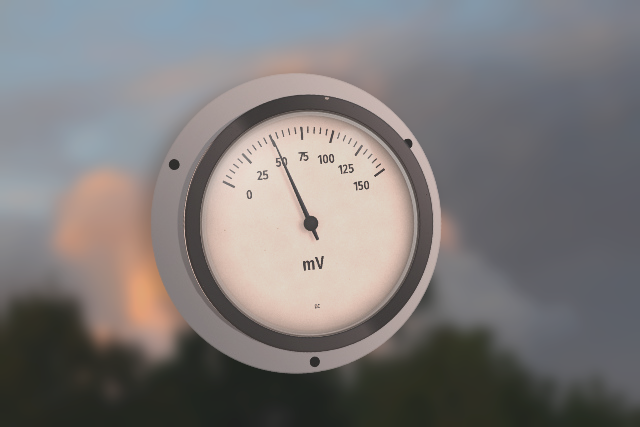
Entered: 50,mV
